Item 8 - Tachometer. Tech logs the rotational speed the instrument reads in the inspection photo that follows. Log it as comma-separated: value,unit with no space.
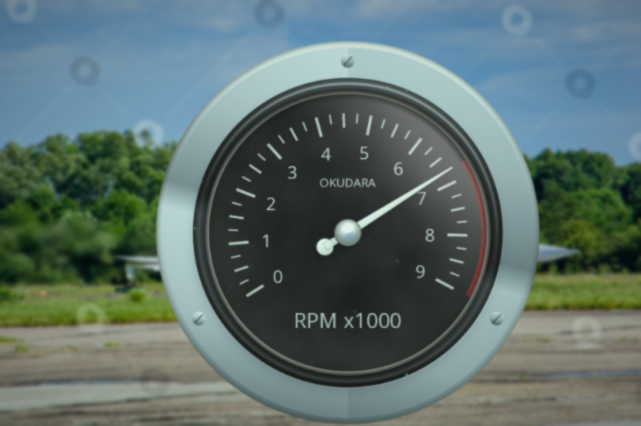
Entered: 6750,rpm
